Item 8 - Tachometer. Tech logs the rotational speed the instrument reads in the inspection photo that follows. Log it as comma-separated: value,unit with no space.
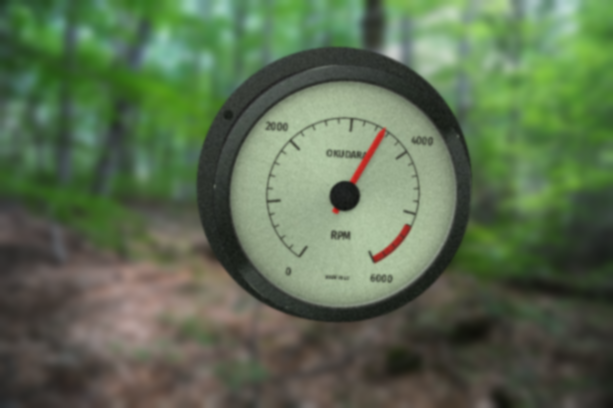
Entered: 3500,rpm
